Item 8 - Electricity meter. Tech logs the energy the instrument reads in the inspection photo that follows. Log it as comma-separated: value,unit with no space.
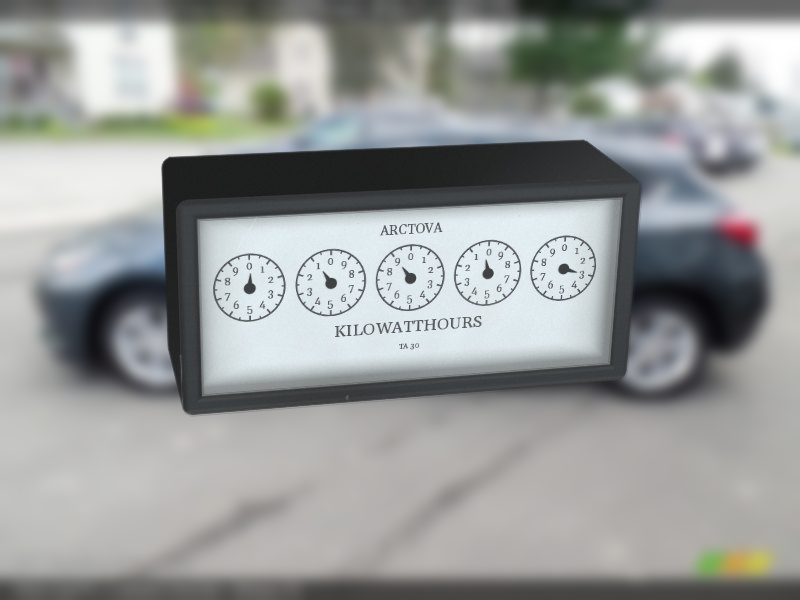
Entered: 903,kWh
